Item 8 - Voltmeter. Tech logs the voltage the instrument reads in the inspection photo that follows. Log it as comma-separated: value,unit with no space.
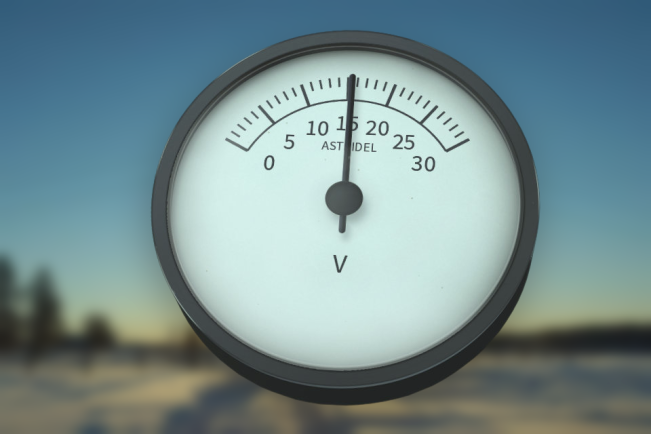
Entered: 15.5,V
